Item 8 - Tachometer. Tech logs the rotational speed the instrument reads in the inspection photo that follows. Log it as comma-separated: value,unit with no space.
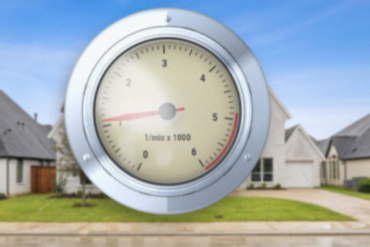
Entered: 1100,rpm
